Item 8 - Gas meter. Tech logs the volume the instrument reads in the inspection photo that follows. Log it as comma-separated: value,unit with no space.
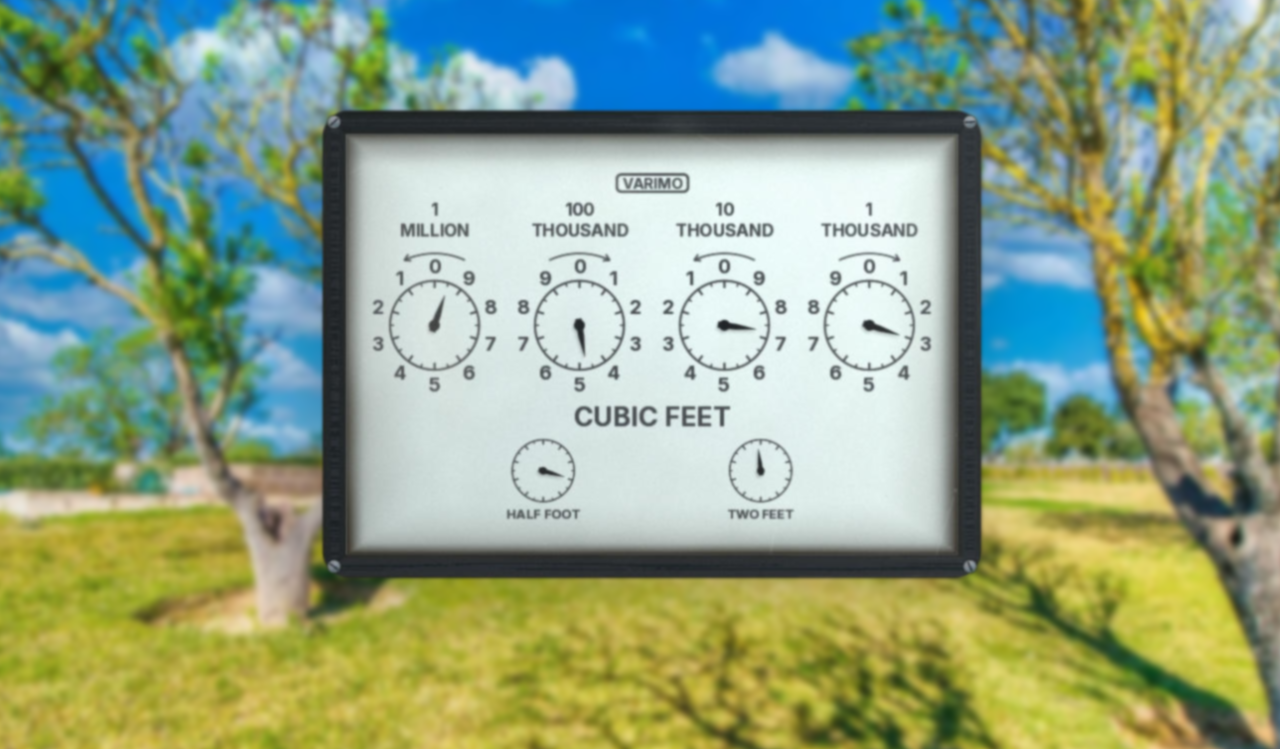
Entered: 947300,ft³
